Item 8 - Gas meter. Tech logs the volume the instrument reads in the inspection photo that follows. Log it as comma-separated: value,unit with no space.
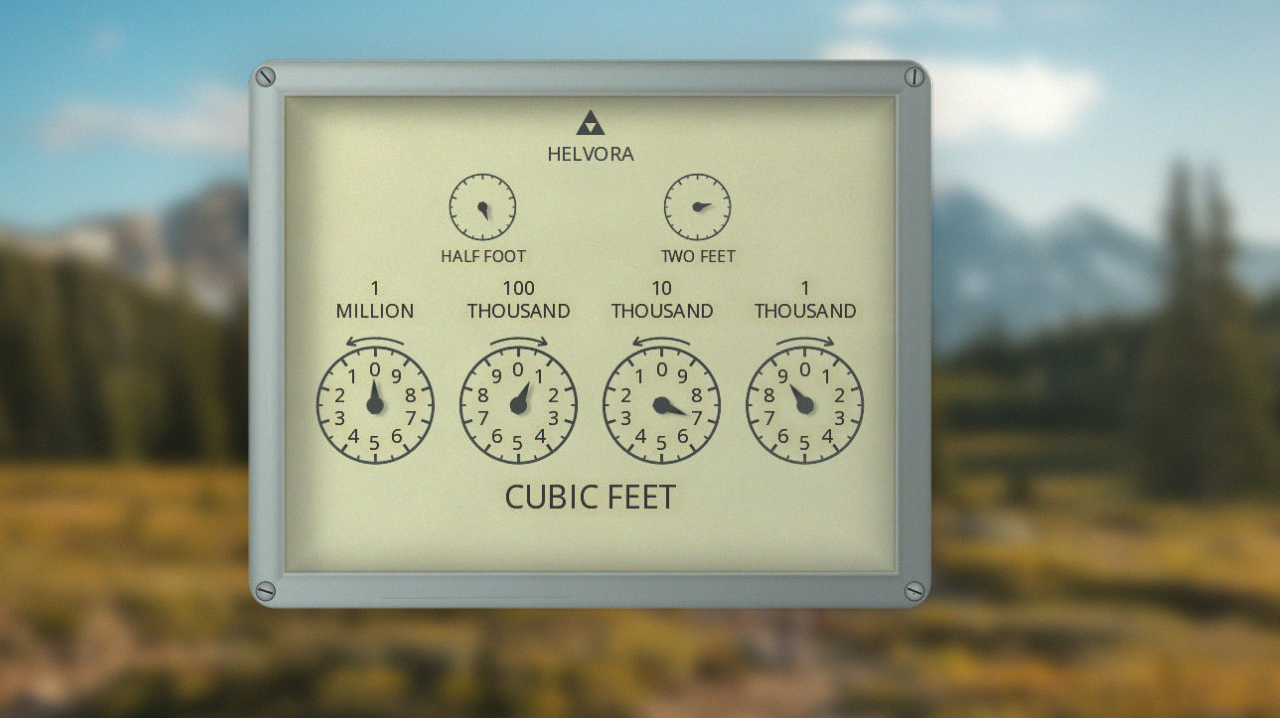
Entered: 6900,ft³
